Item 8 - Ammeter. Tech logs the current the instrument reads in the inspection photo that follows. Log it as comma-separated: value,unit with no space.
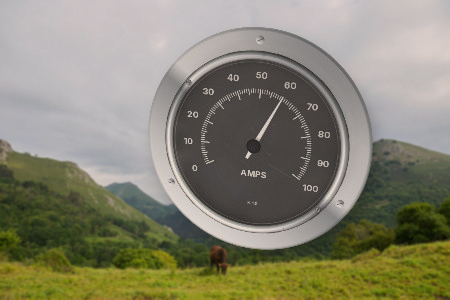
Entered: 60,A
